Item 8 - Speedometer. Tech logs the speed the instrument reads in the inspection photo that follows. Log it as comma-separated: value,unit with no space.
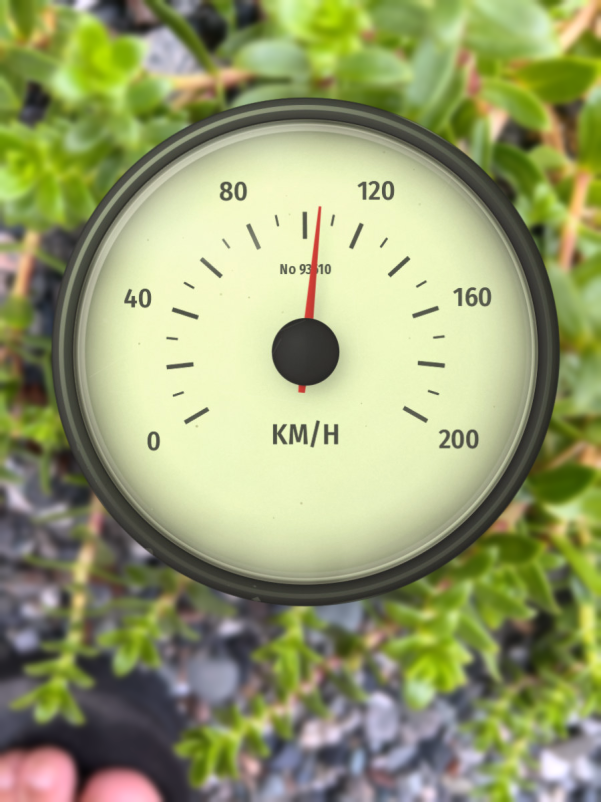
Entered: 105,km/h
